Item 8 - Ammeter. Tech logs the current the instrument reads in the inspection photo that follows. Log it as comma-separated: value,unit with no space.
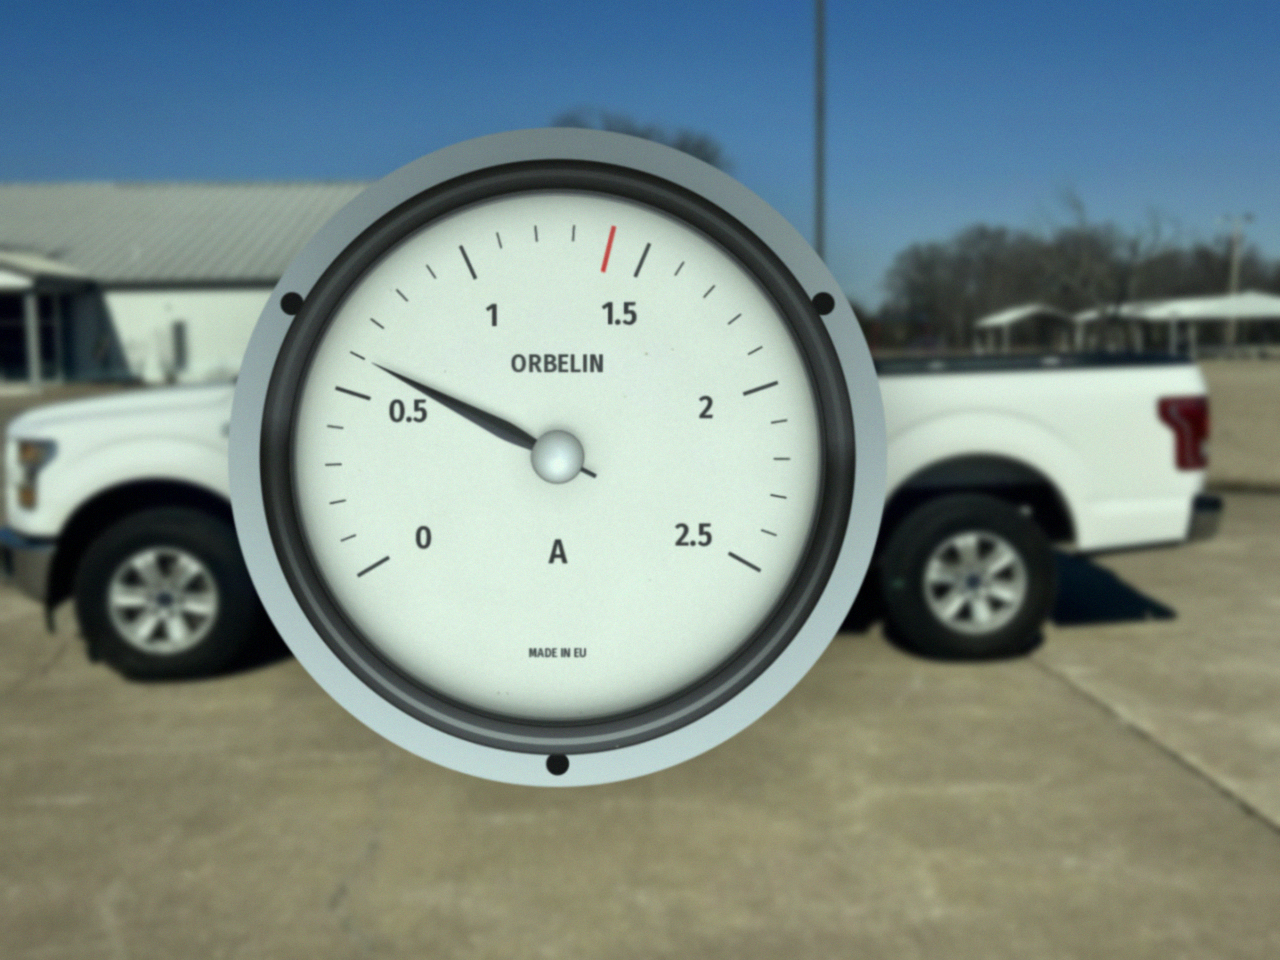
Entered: 0.6,A
